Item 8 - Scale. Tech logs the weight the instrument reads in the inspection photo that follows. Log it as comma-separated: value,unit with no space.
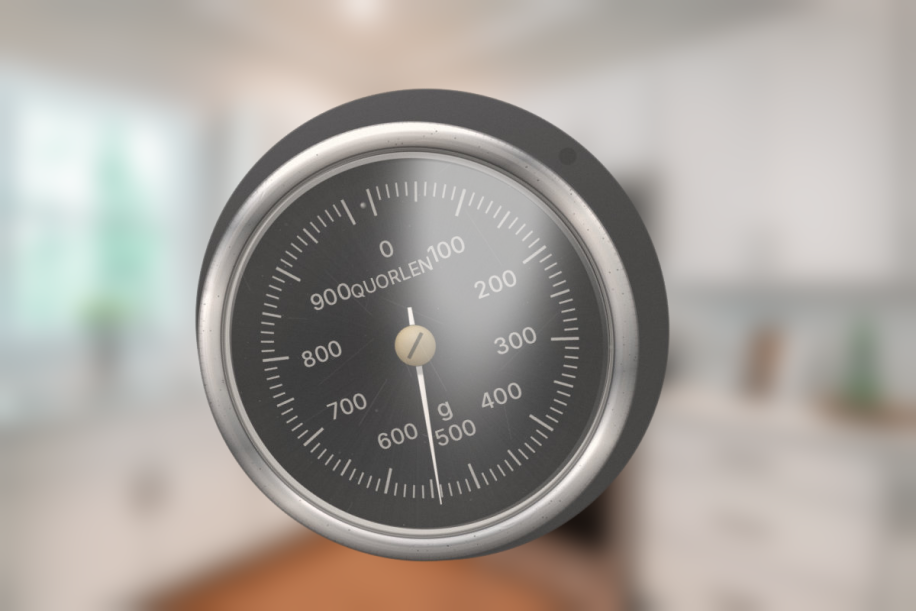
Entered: 540,g
